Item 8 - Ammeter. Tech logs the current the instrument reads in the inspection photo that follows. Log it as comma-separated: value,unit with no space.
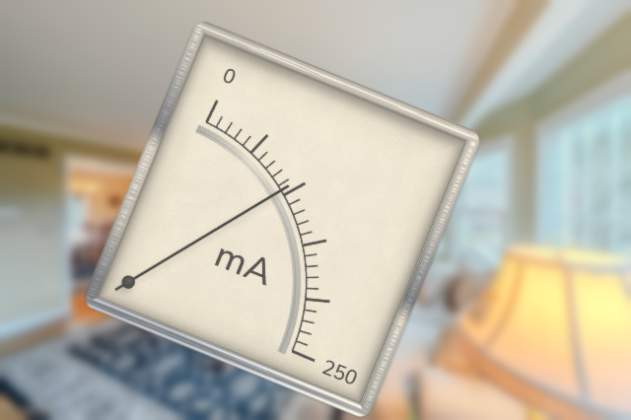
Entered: 95,mA
